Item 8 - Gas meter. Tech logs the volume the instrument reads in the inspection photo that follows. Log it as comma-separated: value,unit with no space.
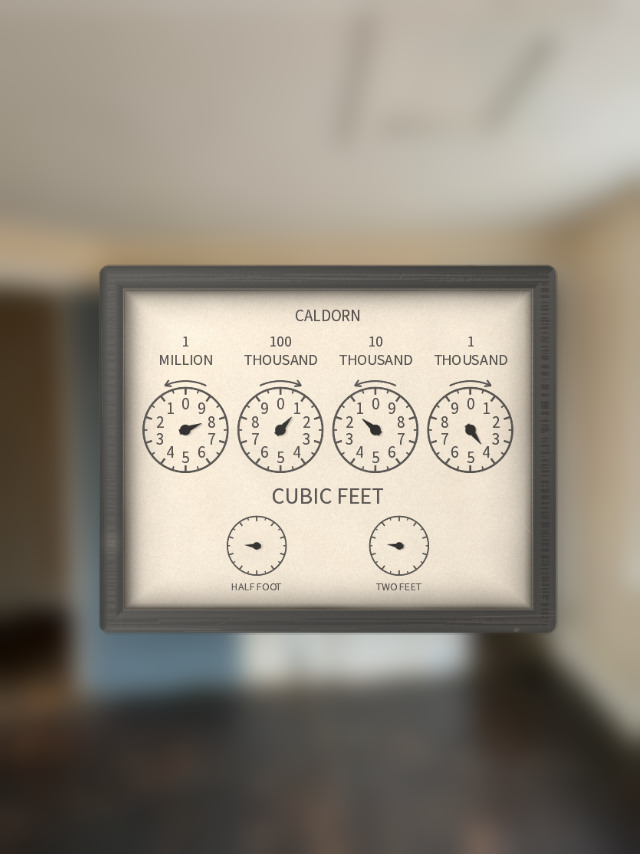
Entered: 811400,ft³
